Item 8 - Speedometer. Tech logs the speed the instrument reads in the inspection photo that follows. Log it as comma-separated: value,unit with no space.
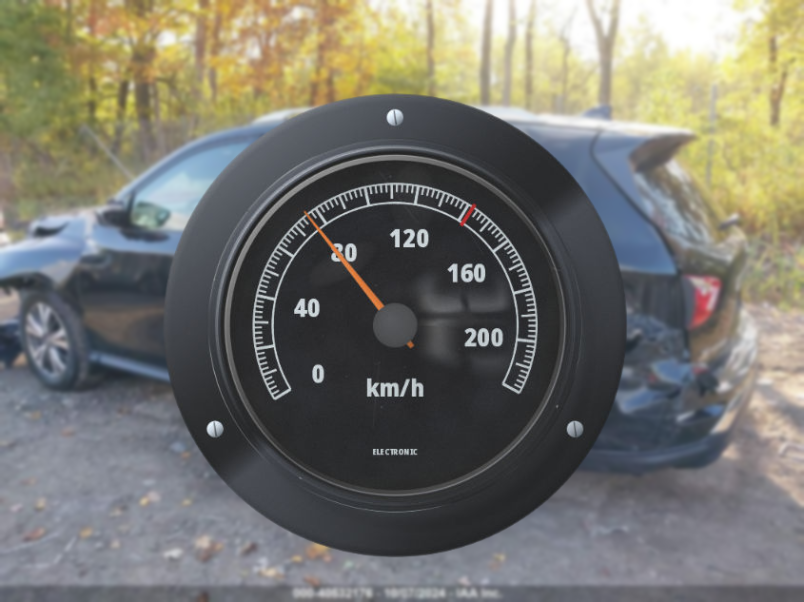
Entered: 76,km/h
